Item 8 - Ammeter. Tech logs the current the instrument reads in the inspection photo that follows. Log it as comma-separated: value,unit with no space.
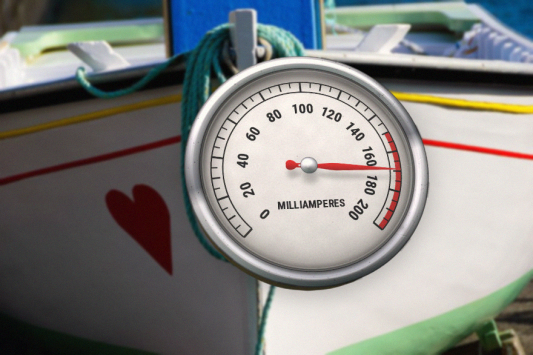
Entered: 170,mA
